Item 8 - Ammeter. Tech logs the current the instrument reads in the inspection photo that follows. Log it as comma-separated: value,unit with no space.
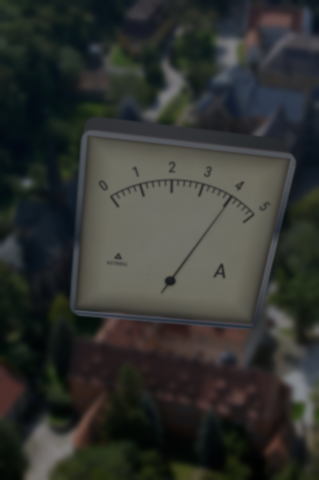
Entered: 4,A
